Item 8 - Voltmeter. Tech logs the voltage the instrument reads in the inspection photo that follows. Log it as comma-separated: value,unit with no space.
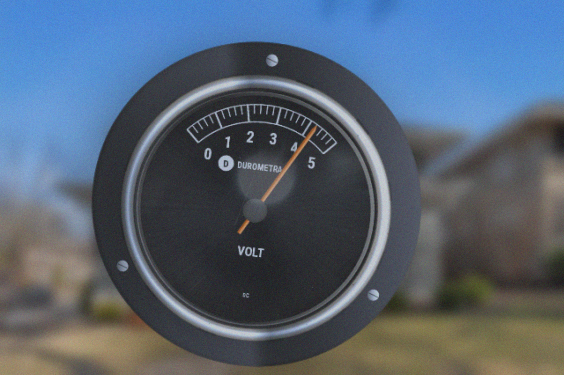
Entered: 4.2,V
